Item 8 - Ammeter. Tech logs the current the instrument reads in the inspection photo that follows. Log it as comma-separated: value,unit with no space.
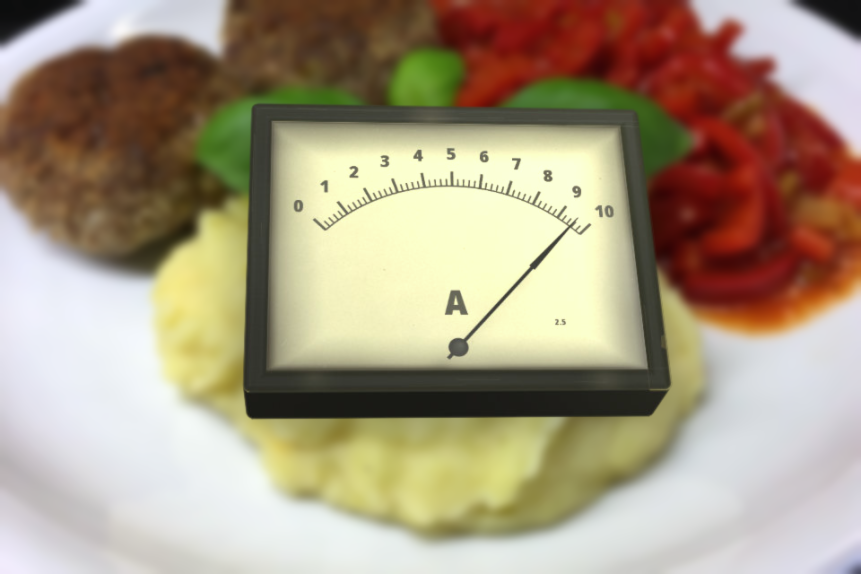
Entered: 9.6,A
